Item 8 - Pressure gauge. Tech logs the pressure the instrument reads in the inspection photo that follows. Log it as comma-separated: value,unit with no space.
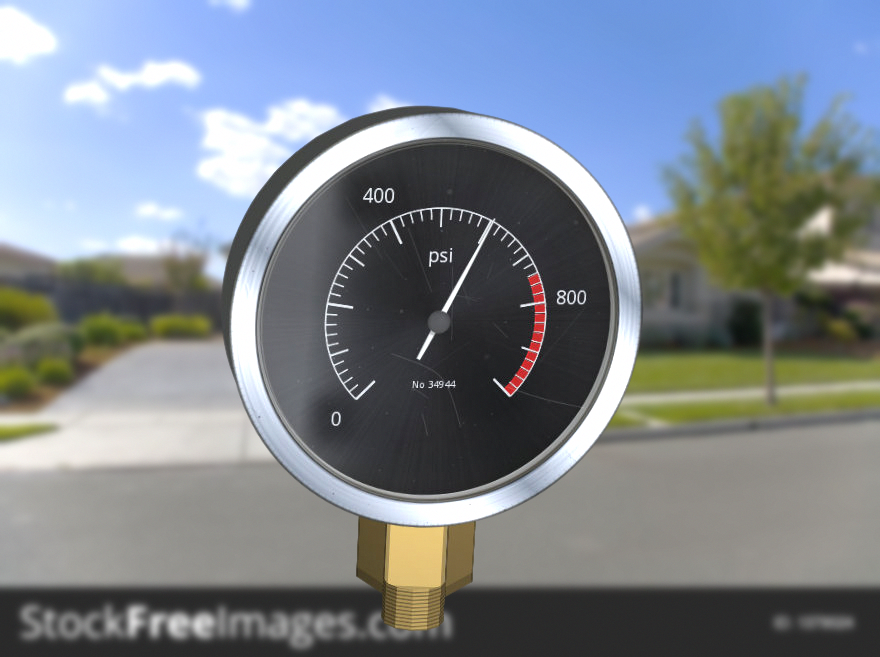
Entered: 600,psi
